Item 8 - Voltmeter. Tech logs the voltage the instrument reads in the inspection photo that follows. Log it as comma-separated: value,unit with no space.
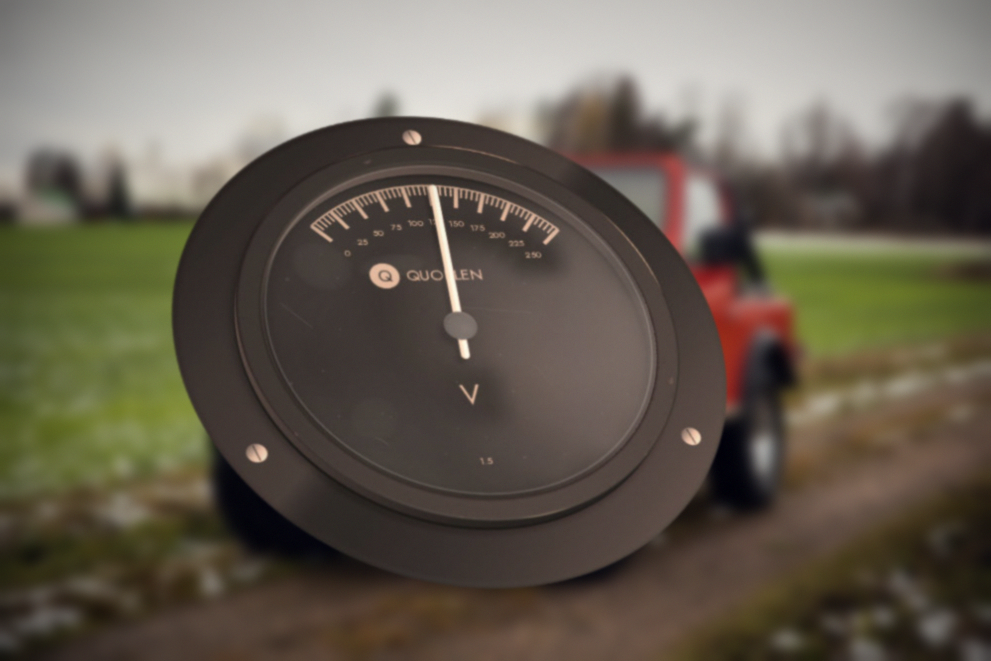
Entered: 125,V
